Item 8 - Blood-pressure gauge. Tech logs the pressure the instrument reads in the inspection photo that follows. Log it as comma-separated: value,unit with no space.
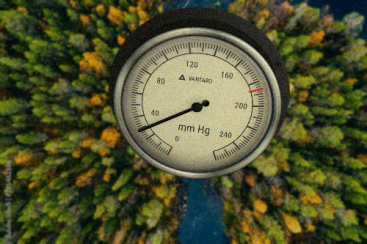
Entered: 30,mmHg
